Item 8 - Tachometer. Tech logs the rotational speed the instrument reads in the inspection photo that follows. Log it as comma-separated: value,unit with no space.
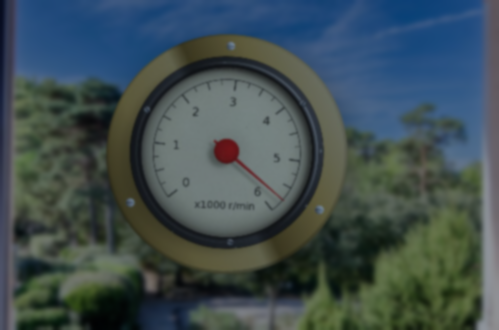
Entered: 5750,rpm
